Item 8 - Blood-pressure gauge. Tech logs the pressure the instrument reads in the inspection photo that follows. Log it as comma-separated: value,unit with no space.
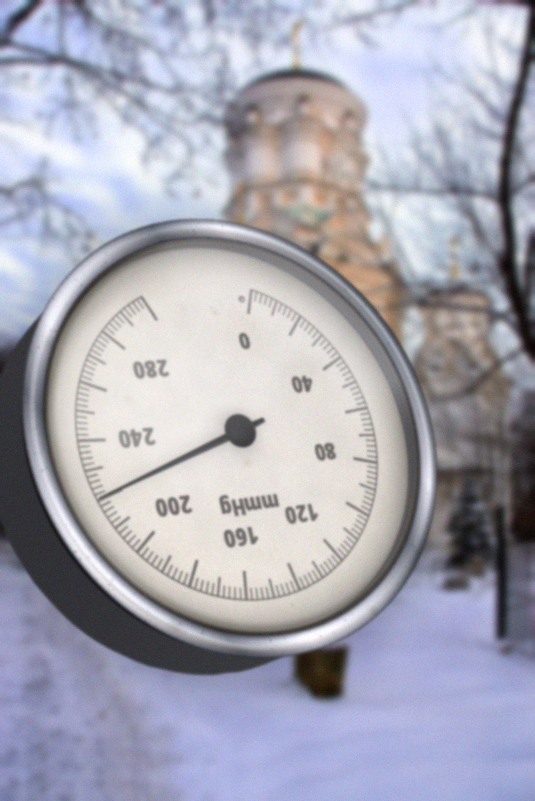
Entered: 220,mmHg
